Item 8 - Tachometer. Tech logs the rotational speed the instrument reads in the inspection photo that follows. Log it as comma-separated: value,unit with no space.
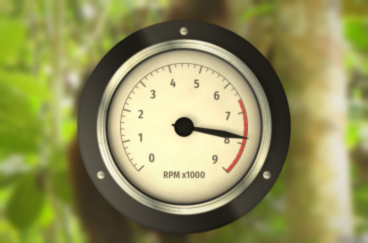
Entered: 7800,rpm
